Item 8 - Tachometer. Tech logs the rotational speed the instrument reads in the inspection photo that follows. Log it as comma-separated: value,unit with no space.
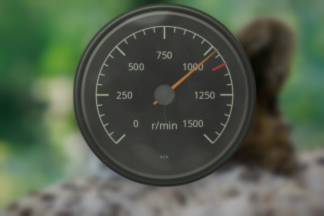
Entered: 1025,rpm
